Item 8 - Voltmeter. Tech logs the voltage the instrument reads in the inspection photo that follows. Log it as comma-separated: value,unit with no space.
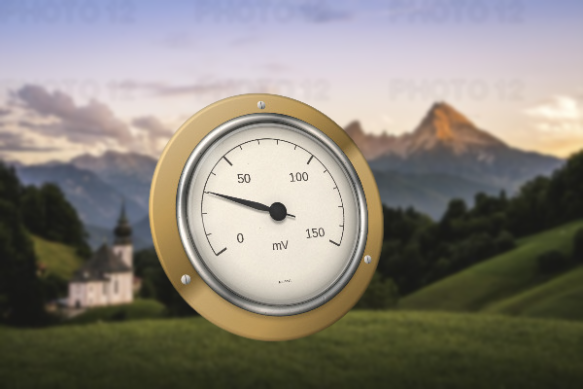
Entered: 30,mV
